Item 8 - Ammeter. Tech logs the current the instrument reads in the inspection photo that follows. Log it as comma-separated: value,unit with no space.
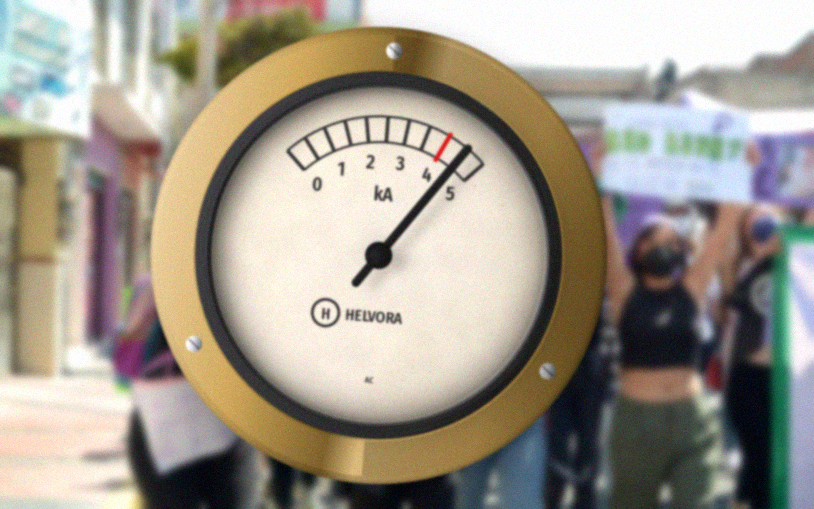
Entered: 4.5,kA
